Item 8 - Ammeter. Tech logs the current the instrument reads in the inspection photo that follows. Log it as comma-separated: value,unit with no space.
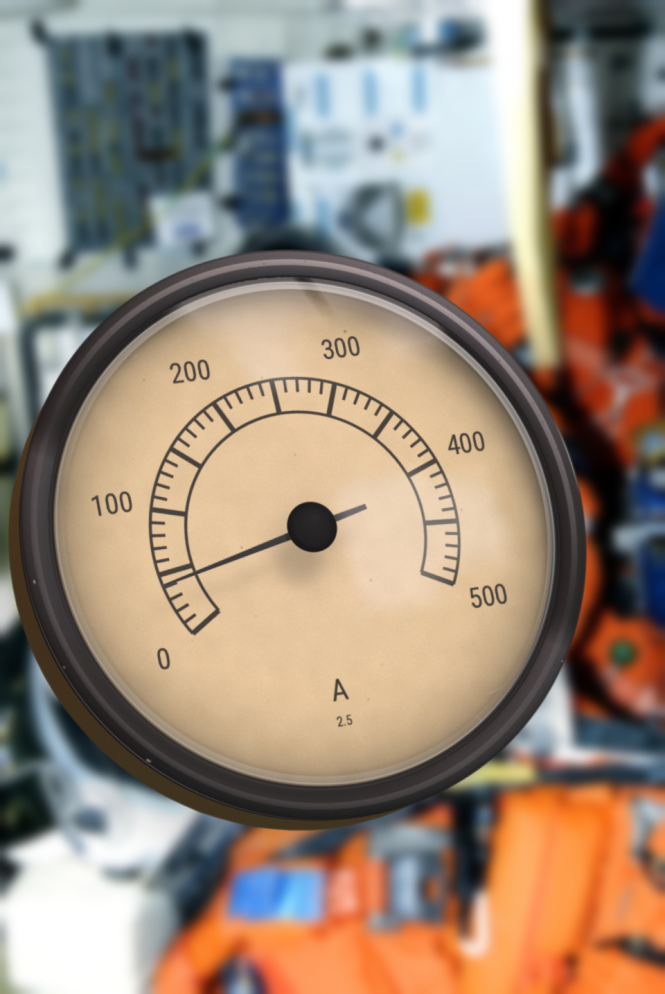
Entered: 40,A
